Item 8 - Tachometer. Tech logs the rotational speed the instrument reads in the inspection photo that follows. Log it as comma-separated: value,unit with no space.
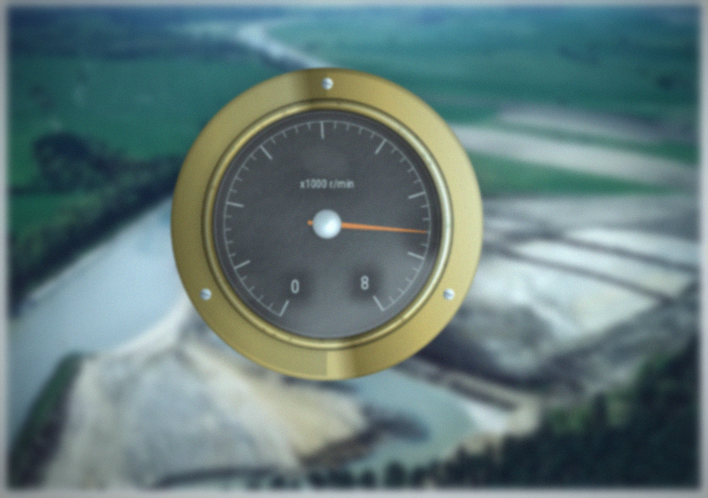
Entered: 6600,rpm
